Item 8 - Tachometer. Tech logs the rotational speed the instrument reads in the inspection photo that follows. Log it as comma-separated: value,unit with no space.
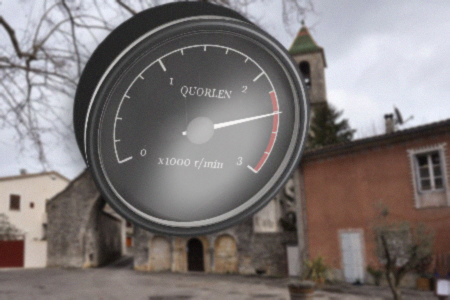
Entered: 2400,rpm
